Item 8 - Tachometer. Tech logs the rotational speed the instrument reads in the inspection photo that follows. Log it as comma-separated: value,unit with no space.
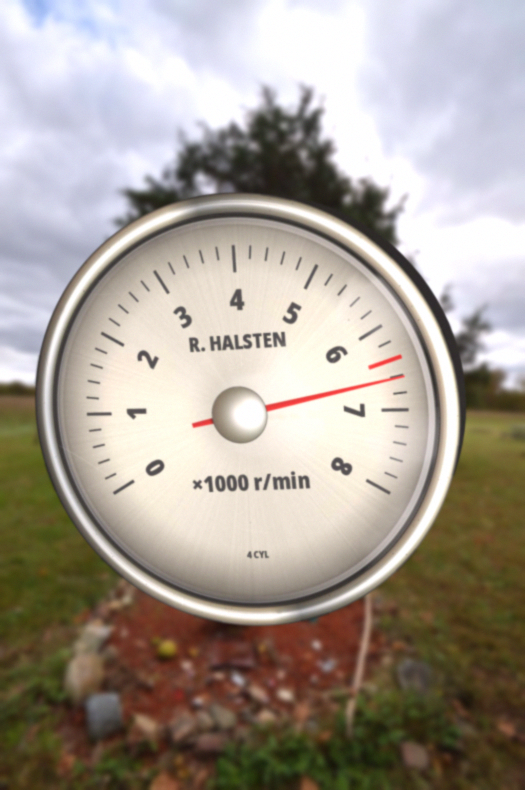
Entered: 6600,rpm
